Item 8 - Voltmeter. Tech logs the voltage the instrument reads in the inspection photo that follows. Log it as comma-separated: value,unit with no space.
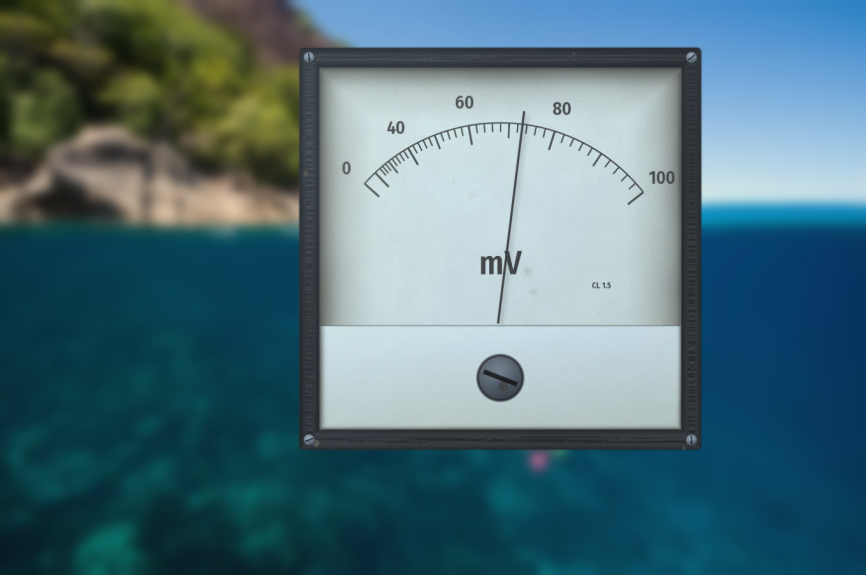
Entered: 73,mV
